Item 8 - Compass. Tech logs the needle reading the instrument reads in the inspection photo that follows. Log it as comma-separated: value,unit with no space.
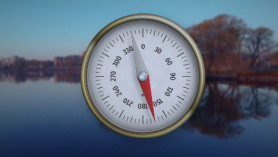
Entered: 165,°
